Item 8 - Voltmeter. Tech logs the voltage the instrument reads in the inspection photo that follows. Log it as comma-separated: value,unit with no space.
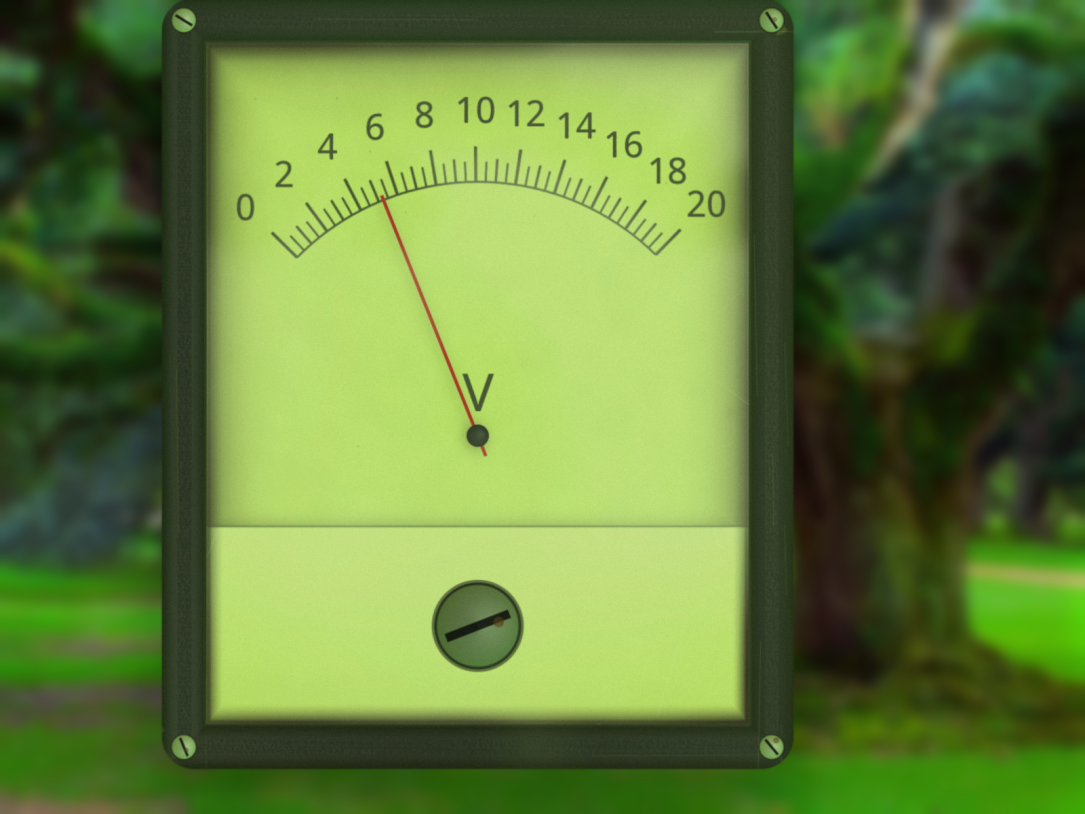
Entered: 5.25,V
